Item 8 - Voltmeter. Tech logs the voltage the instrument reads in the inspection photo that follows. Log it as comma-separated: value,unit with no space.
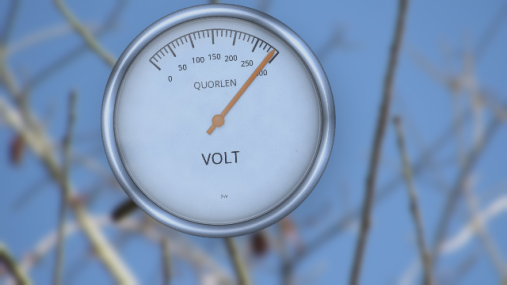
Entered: 290,V
